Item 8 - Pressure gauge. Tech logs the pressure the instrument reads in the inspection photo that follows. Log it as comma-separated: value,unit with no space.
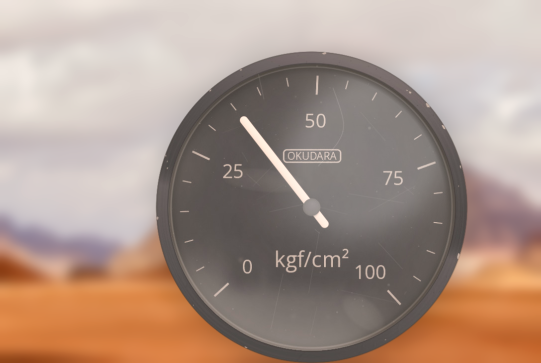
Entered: 35,kg/cm²
